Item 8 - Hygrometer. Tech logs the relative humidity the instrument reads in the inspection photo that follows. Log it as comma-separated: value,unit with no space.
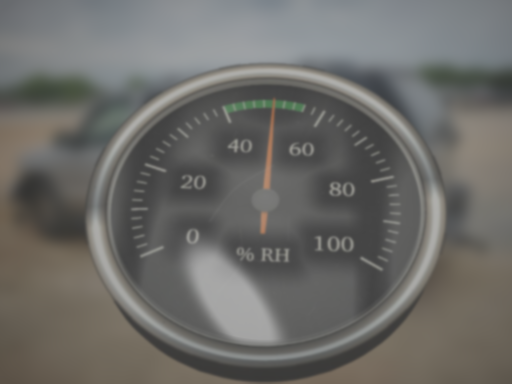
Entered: 50,%
